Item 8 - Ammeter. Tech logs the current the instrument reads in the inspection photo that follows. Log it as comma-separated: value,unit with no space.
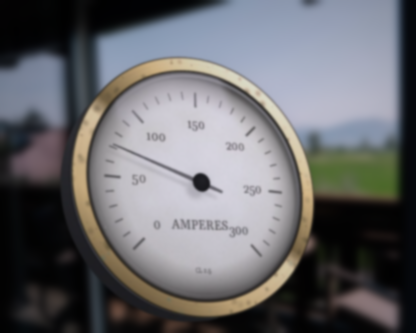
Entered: 70,A
